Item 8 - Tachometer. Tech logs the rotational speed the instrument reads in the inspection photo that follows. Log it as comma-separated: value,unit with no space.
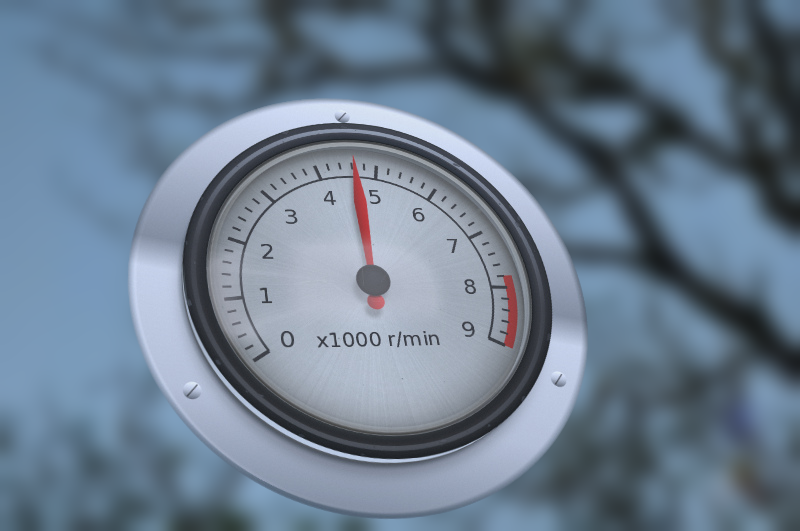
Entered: 4600,rpm
